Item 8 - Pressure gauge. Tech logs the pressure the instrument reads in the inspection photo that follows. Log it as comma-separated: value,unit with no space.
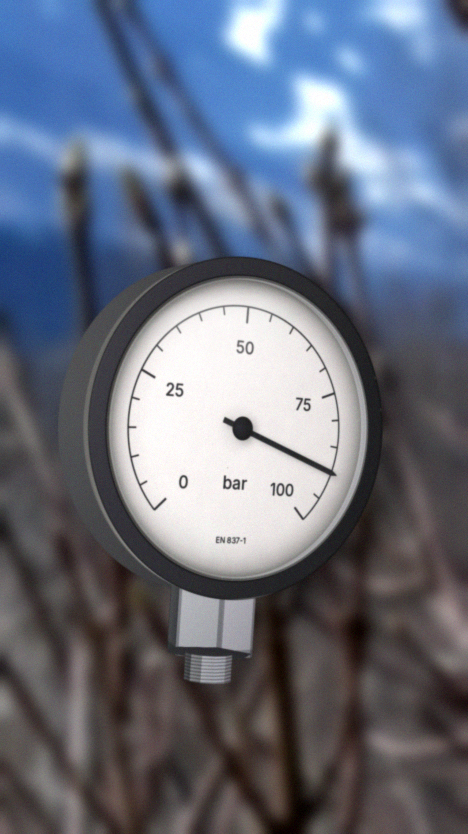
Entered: 90,bar
